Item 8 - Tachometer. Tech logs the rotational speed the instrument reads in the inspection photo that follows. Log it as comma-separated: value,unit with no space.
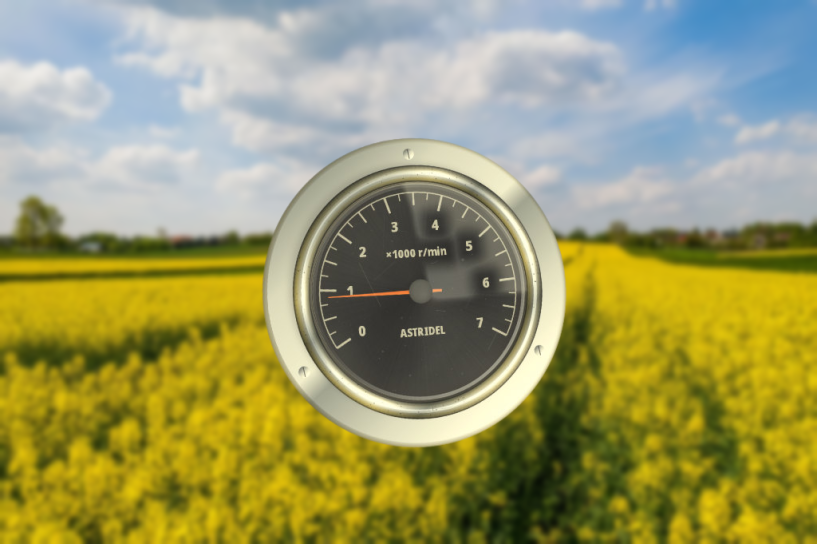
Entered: 875,rpm
